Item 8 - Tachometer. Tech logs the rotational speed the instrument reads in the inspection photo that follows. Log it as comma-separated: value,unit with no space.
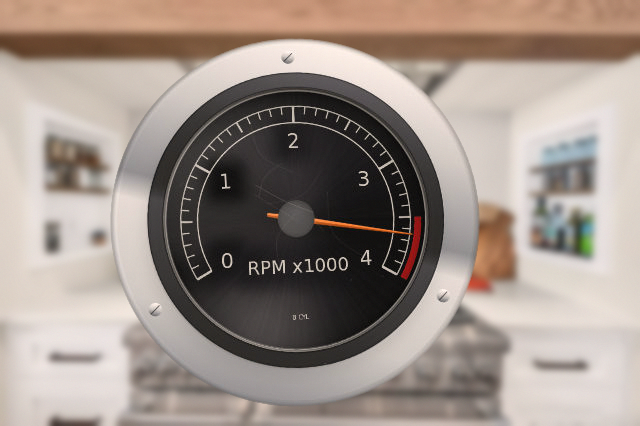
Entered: 3650,rpm
